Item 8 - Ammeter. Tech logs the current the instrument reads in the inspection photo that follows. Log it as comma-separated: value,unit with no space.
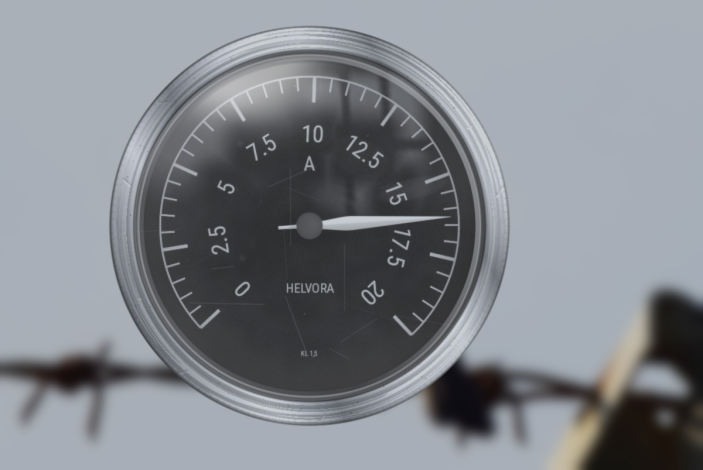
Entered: 16.25,A
